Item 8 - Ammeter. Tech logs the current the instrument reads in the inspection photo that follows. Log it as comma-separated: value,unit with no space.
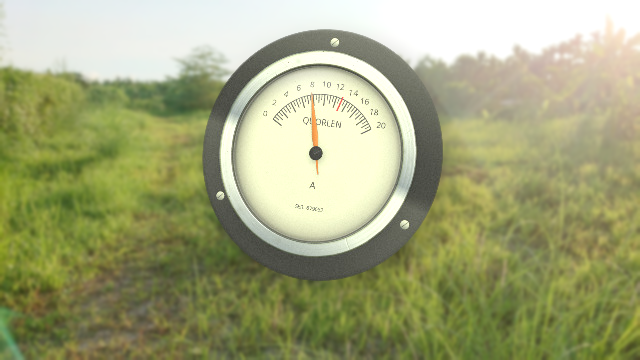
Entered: 8,A
